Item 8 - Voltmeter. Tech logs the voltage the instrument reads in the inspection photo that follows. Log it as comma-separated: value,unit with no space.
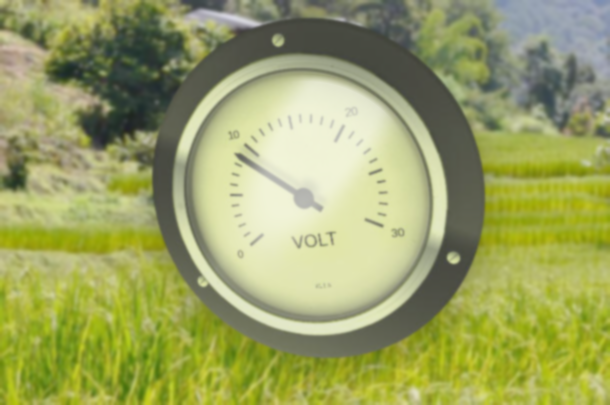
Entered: 9,V
